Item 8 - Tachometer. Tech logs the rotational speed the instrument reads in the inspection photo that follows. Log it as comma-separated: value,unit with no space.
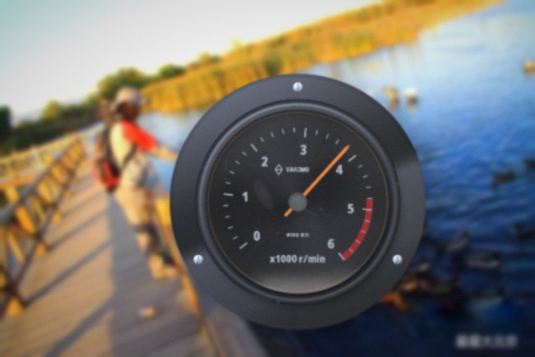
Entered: 3800,rpm
